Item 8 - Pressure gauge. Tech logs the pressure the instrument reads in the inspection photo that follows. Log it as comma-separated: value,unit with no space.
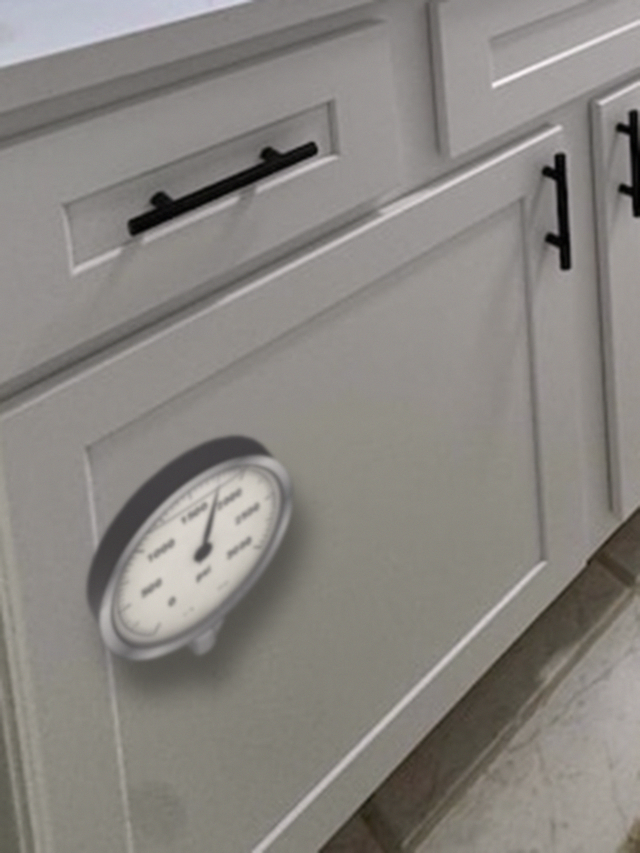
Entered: 1750,psi
